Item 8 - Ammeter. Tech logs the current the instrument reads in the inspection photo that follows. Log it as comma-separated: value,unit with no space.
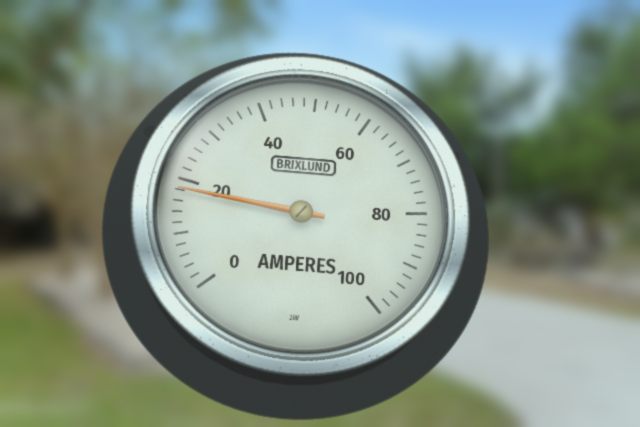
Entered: 18,A
